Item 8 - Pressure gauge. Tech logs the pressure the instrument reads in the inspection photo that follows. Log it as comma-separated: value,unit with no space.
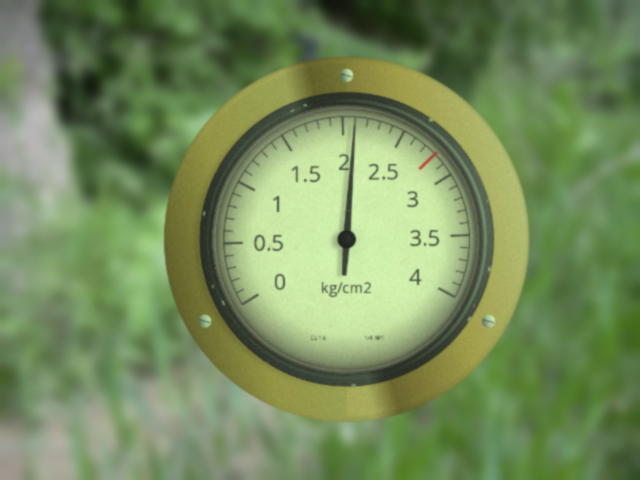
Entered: 2.1,kg/cm²
